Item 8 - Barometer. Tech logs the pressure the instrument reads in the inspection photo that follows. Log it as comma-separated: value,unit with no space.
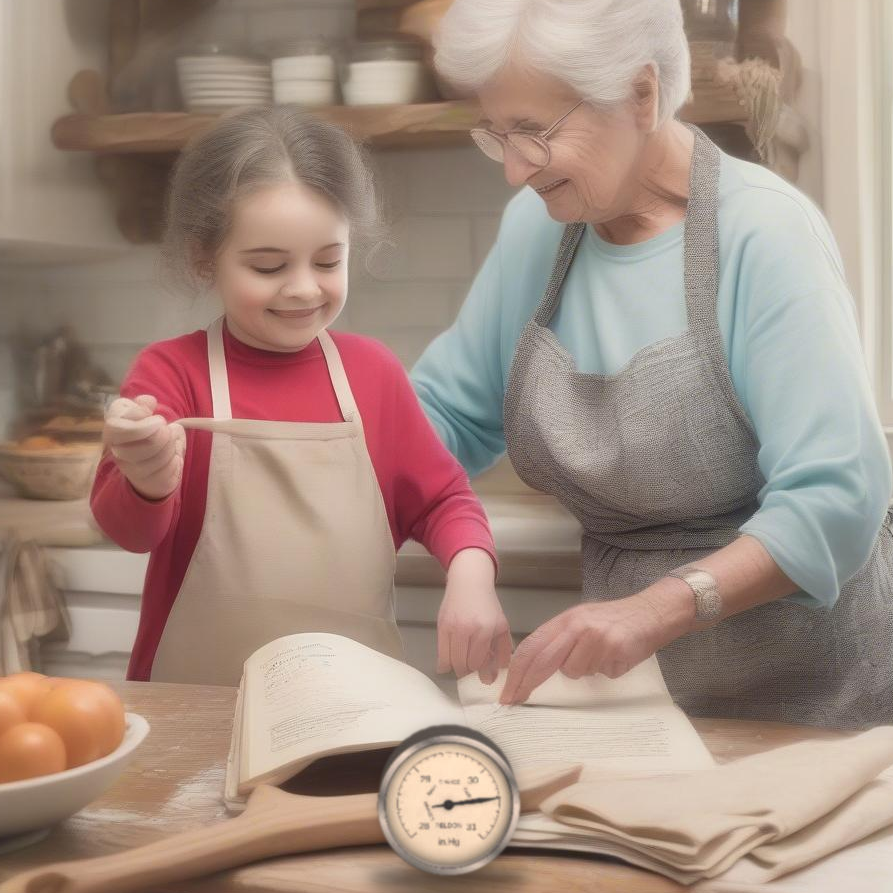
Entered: 30.4,inHg
